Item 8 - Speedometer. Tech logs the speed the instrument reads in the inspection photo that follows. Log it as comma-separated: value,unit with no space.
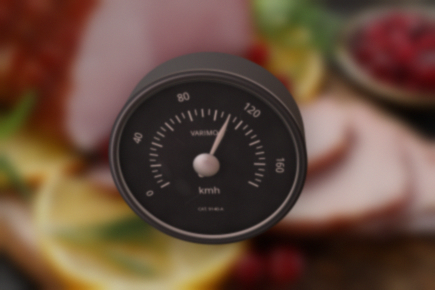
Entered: 110,km/h
